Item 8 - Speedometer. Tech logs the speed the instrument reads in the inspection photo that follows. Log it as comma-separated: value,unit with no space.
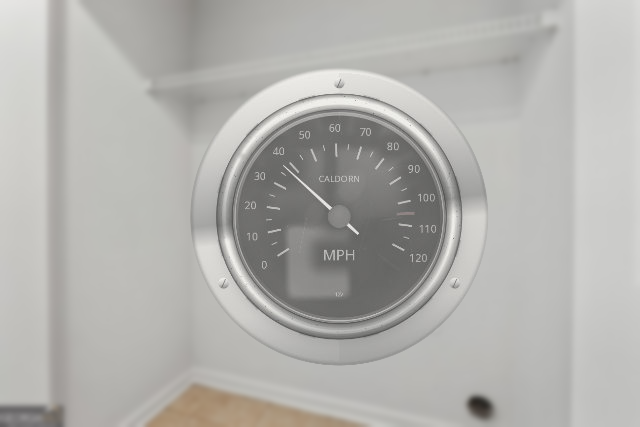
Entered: 37.5,mph
